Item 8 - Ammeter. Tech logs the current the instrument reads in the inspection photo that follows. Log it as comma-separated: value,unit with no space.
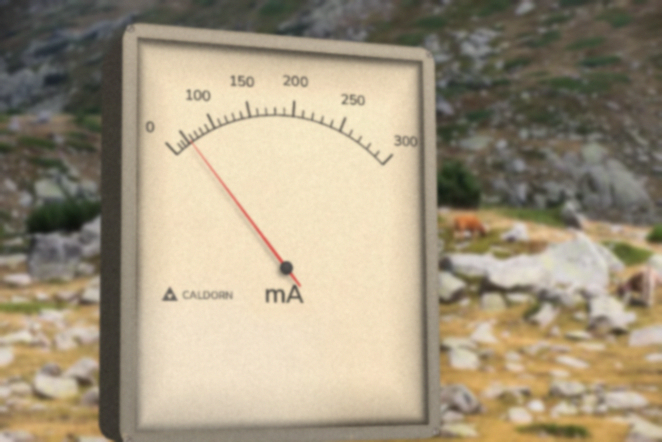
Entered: 50,mA
